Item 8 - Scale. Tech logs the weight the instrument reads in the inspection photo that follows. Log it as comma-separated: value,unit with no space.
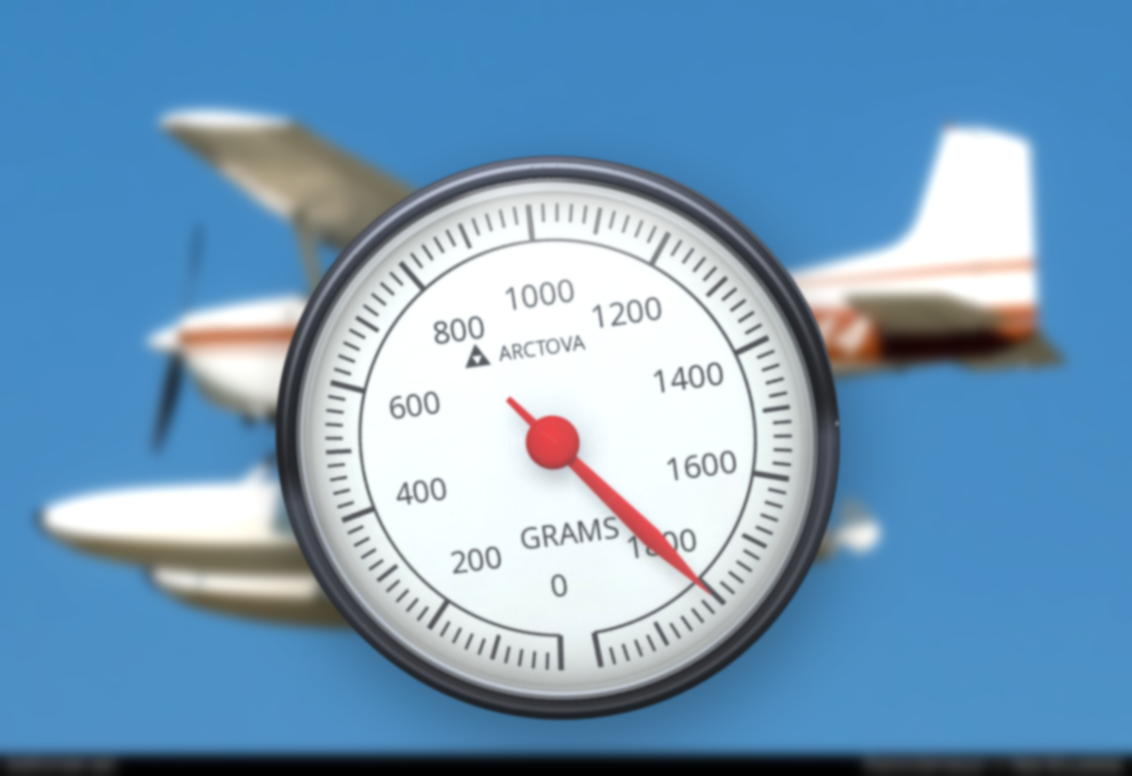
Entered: 1800,g
